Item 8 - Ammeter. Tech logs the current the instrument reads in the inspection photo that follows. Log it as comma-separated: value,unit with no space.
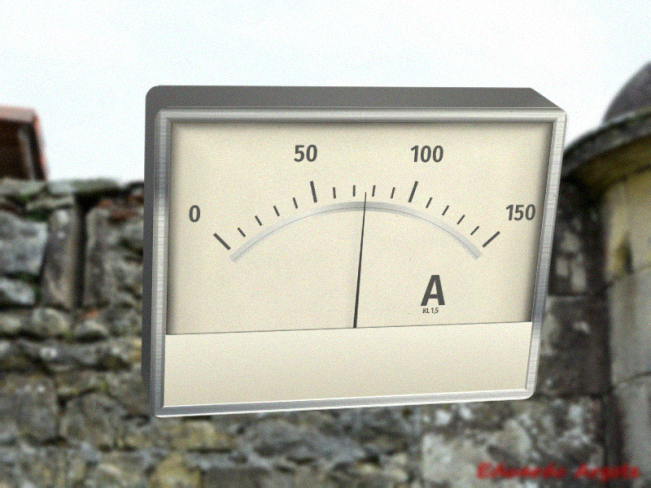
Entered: 75,A
